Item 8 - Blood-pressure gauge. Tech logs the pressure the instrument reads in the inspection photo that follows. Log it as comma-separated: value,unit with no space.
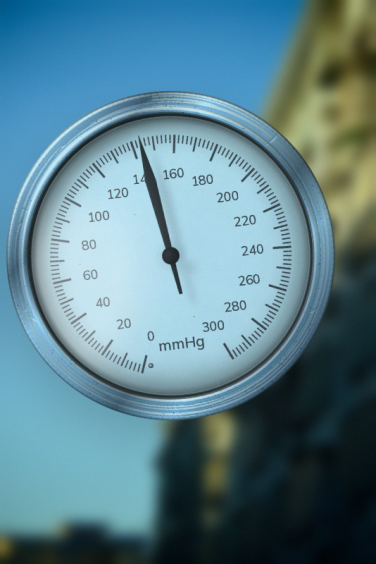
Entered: 144,mmHg
